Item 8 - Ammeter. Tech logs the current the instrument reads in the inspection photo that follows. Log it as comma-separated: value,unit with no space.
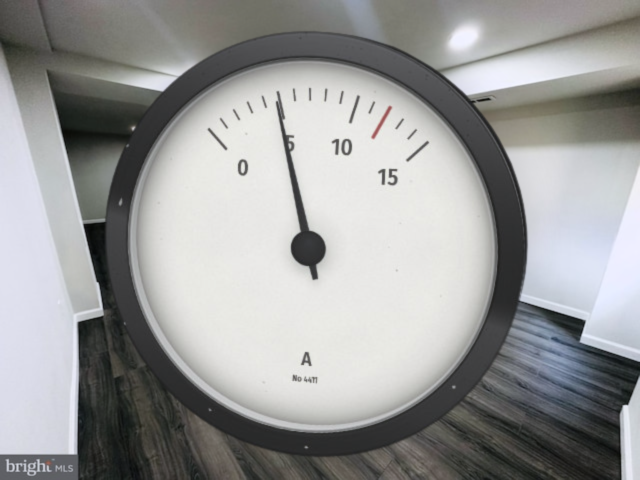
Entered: 5,A
